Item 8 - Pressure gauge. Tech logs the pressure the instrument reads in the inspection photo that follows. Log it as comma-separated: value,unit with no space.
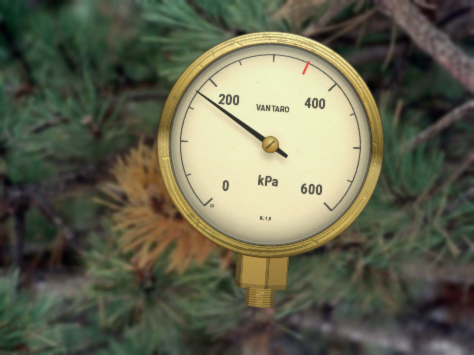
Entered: 175,kPa
